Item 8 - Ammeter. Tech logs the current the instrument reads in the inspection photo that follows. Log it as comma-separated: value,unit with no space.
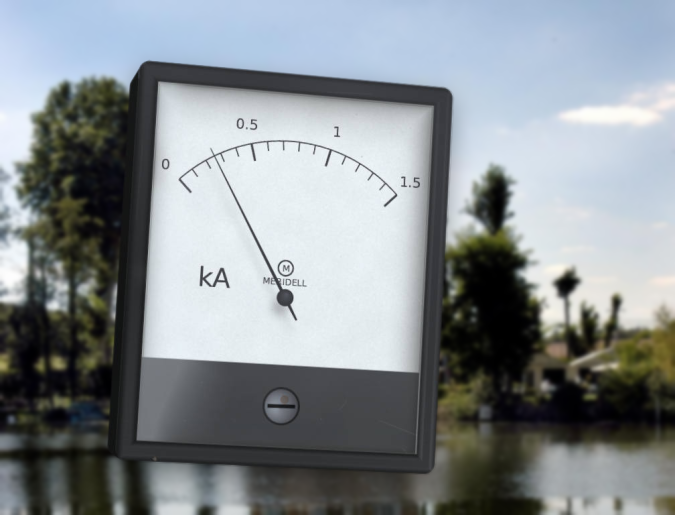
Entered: 0.25,kA
